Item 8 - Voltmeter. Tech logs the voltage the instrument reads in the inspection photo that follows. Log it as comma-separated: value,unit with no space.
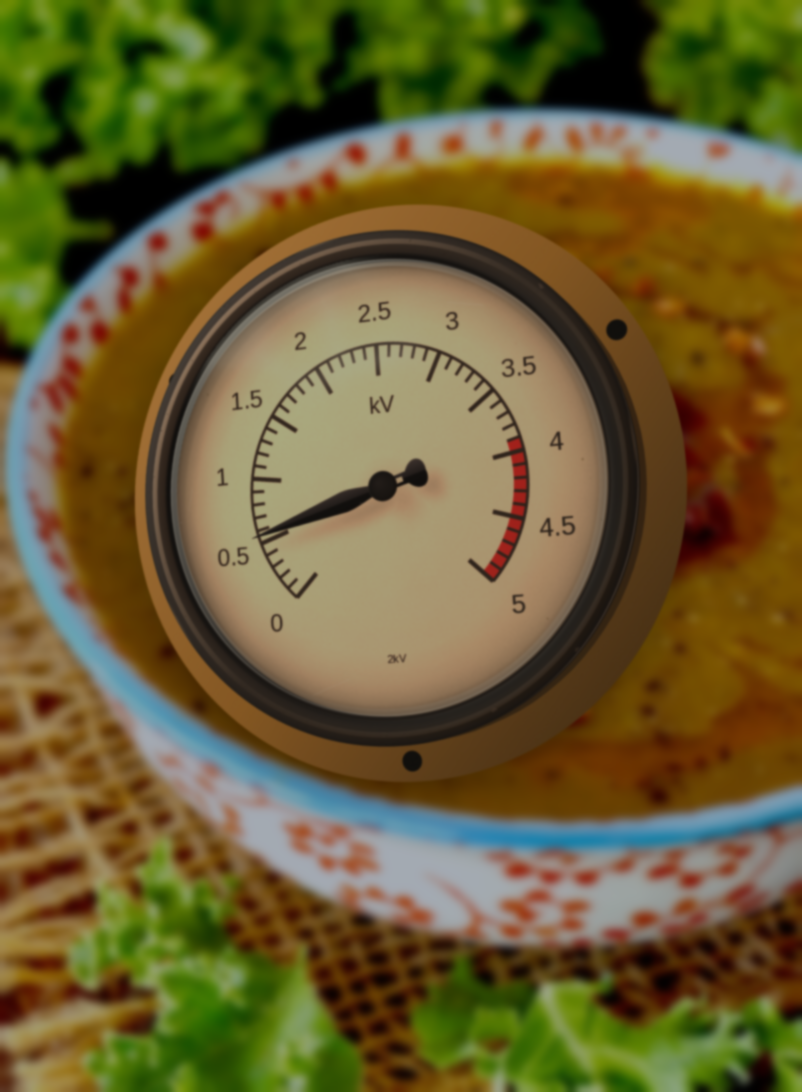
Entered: 0.55,kV
